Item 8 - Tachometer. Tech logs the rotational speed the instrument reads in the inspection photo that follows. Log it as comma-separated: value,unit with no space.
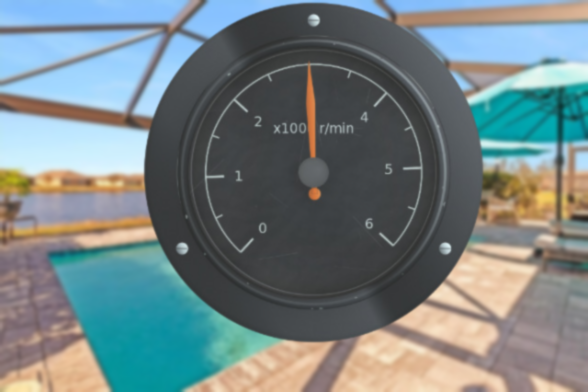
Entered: 3000,rpm
